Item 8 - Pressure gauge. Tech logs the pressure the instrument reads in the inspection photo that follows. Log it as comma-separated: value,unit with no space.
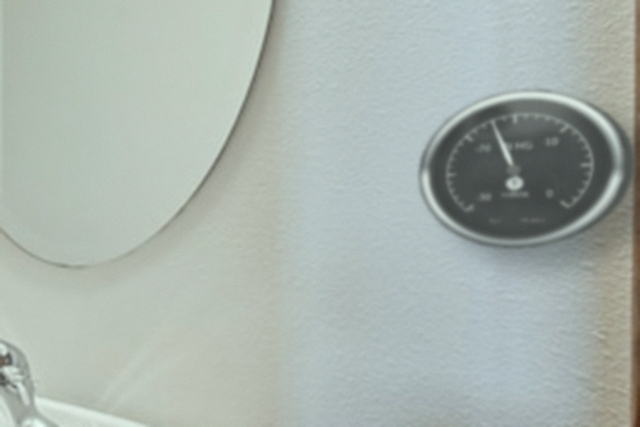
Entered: -17,inHg
